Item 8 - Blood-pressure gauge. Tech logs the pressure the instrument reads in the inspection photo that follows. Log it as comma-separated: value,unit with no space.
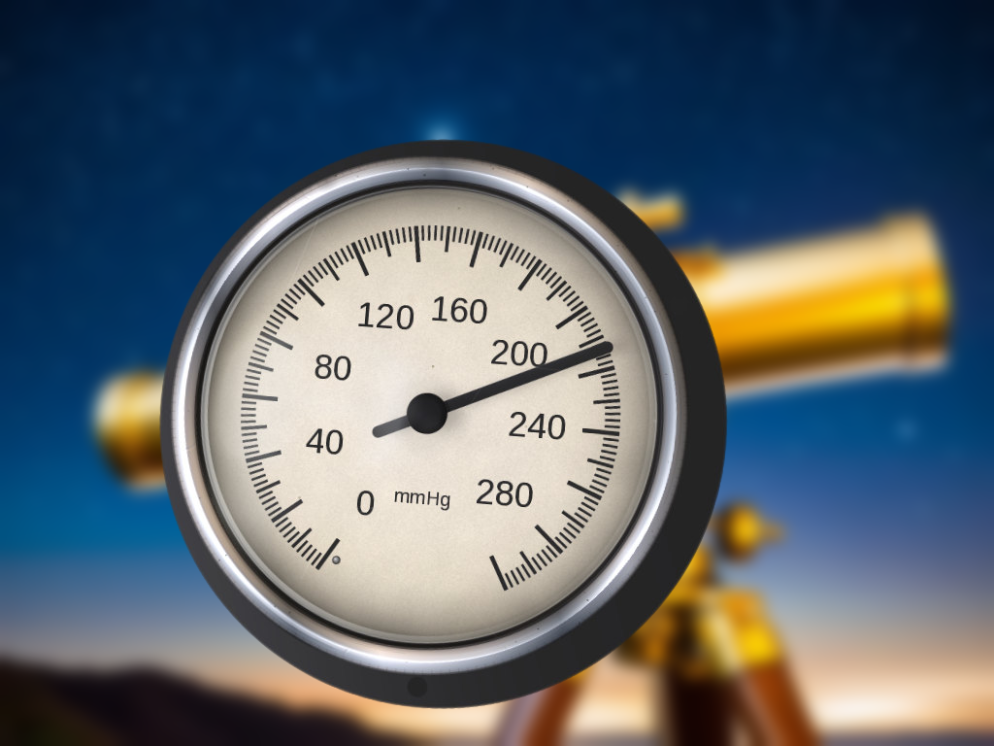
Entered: 214,mmHg
